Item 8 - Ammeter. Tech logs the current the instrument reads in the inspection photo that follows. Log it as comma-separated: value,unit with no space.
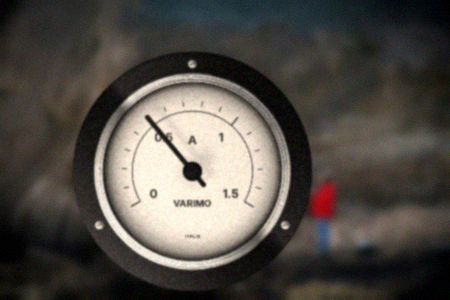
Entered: 0.5,A
